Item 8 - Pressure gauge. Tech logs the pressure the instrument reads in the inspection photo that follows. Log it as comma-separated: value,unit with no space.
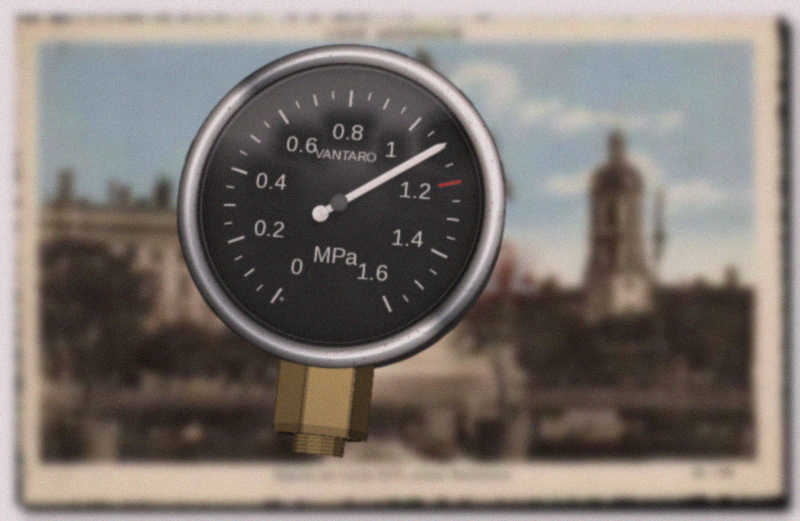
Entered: 1.1,MPa
